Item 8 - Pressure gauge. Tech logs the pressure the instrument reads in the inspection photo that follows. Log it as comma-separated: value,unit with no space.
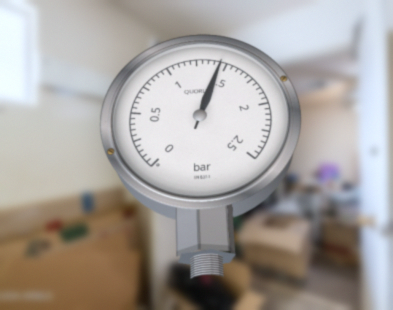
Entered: 1.45,bar
